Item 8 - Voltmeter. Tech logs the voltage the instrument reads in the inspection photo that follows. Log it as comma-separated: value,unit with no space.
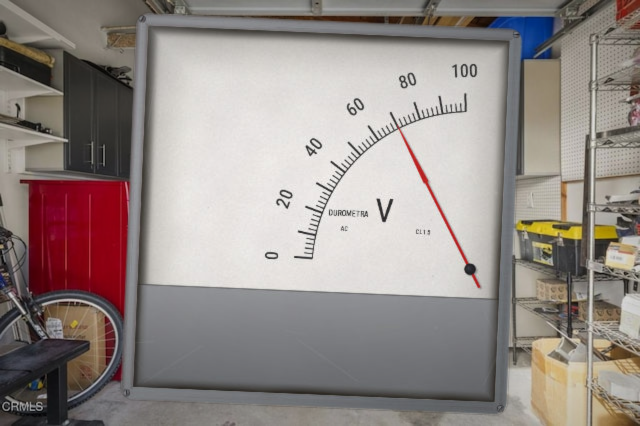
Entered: 70,V
